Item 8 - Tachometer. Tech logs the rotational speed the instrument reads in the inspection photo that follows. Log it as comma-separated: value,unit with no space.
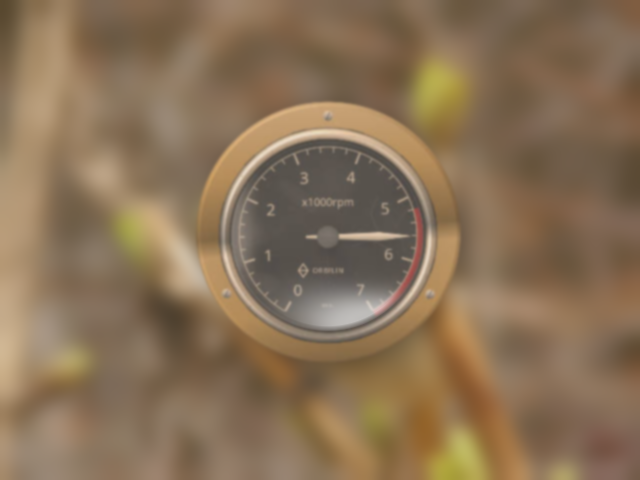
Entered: 5600,rpm
